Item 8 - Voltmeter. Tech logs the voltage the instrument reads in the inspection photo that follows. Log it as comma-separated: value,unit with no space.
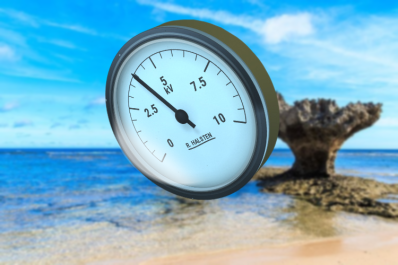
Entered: 4,kV
